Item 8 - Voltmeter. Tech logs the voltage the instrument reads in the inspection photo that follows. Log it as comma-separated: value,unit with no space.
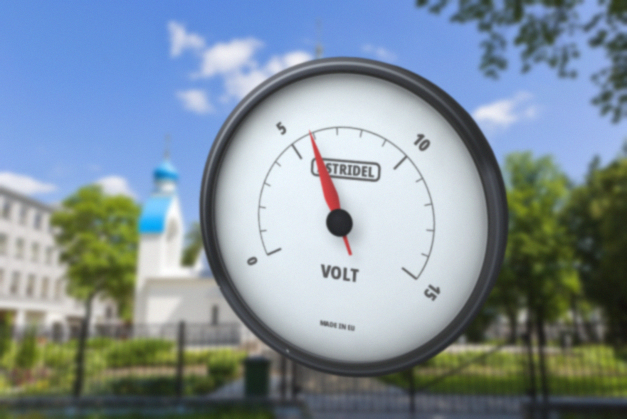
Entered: 6,V
